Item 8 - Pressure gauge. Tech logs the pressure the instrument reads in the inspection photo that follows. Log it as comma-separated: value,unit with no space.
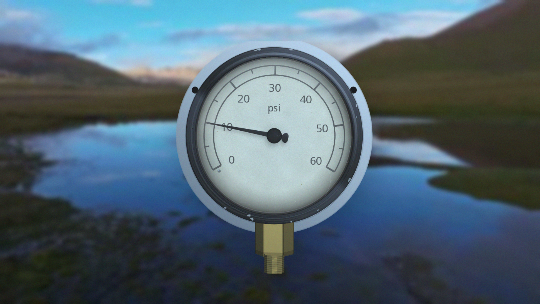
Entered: 10,psi
